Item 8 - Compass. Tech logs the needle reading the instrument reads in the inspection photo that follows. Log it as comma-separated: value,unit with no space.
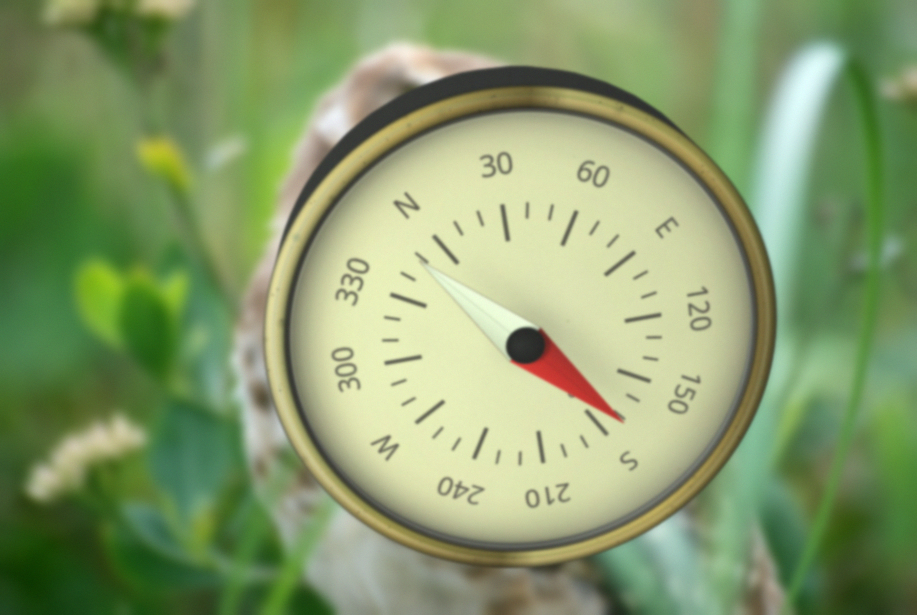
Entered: 170,°
